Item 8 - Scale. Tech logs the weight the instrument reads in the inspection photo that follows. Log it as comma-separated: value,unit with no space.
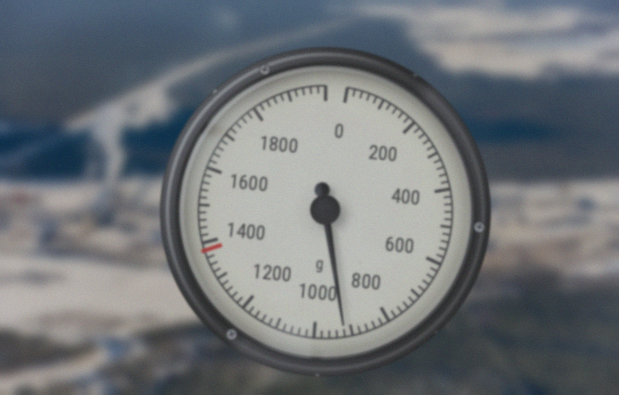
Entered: 920,g
